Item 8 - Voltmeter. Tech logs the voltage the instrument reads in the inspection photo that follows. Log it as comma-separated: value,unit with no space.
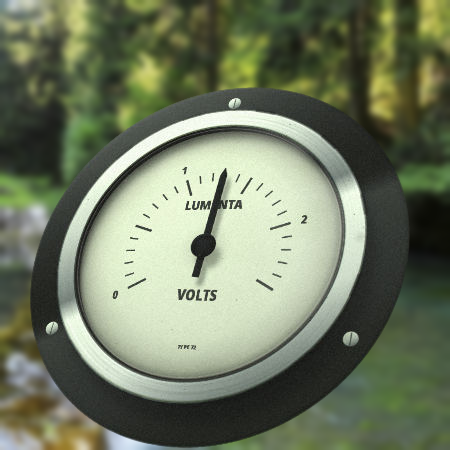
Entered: 1.3,V
